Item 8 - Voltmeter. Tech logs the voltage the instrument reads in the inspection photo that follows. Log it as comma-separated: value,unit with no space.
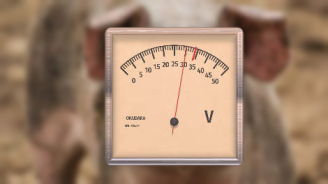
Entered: 30,V
